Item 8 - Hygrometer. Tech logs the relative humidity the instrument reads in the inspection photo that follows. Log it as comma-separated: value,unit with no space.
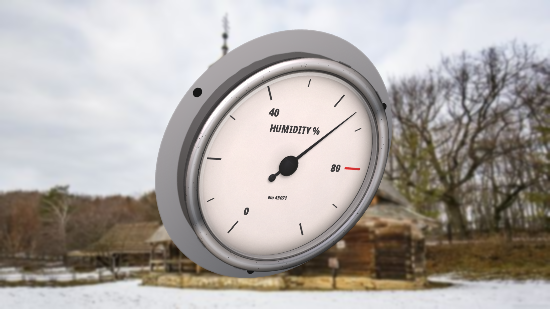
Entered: 65,%
